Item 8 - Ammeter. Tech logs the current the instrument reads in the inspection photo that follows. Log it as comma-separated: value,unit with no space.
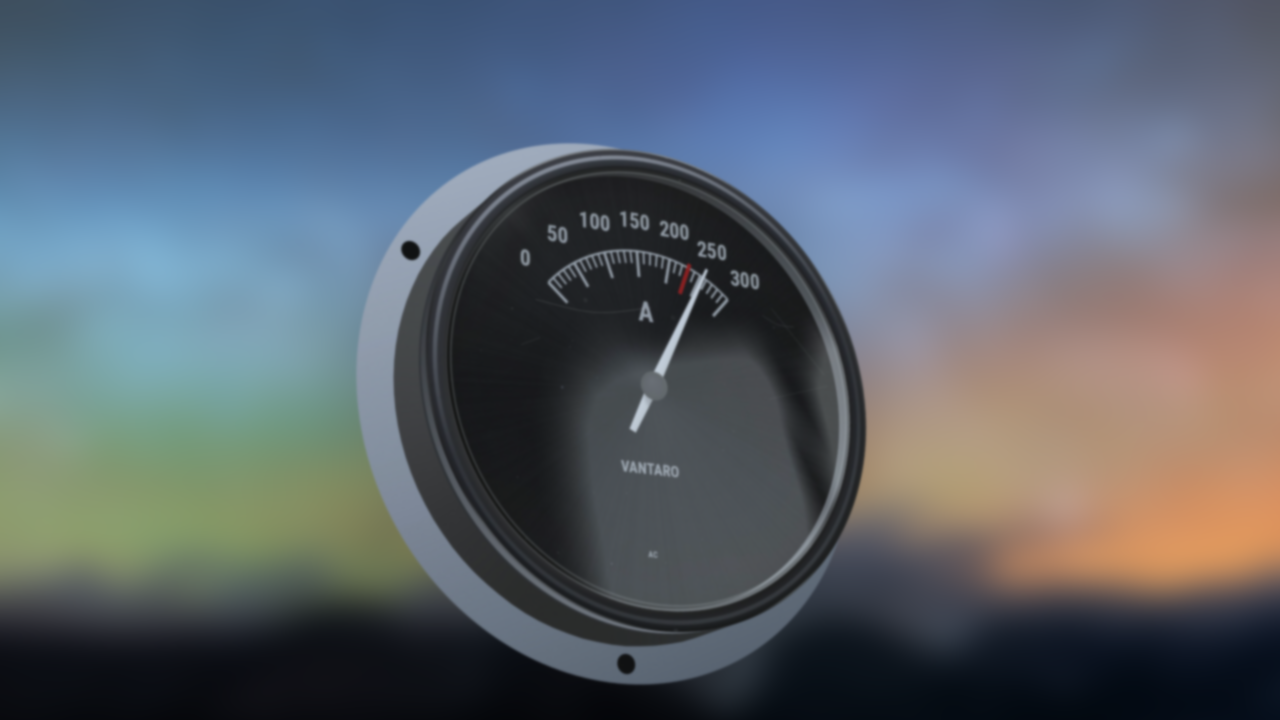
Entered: 250,A
